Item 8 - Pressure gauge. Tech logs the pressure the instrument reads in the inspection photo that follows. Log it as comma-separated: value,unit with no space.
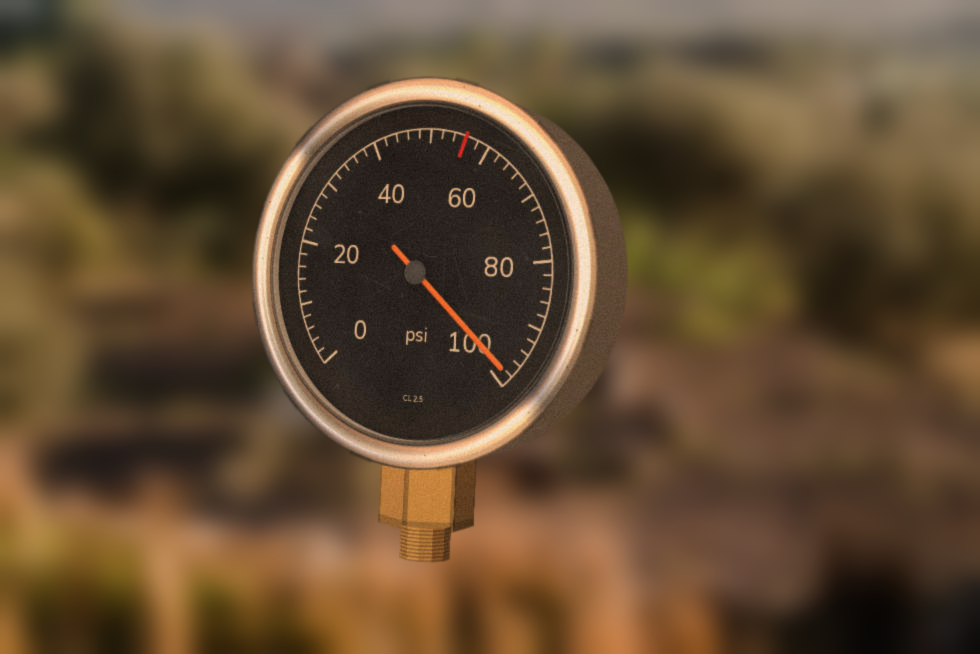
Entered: 98,psi
